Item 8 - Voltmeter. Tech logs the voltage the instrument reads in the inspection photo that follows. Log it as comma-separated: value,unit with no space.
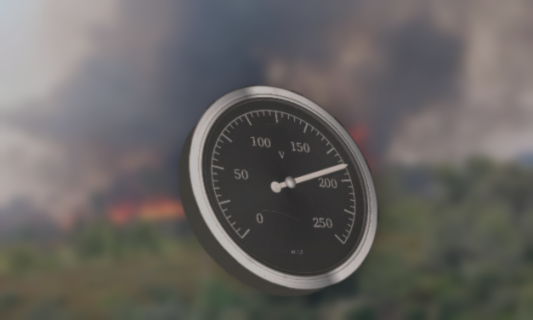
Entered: 190,V
